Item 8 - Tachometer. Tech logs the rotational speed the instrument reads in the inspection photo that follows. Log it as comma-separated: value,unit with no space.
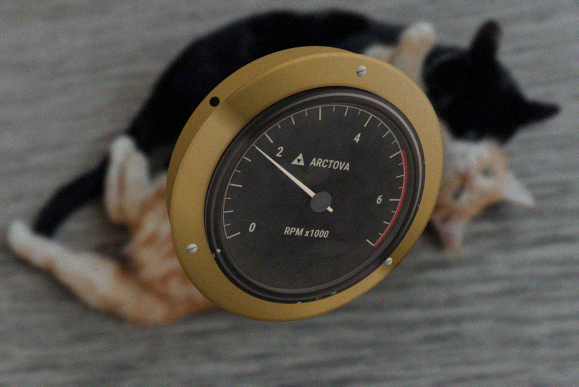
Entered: 1750,rpm
